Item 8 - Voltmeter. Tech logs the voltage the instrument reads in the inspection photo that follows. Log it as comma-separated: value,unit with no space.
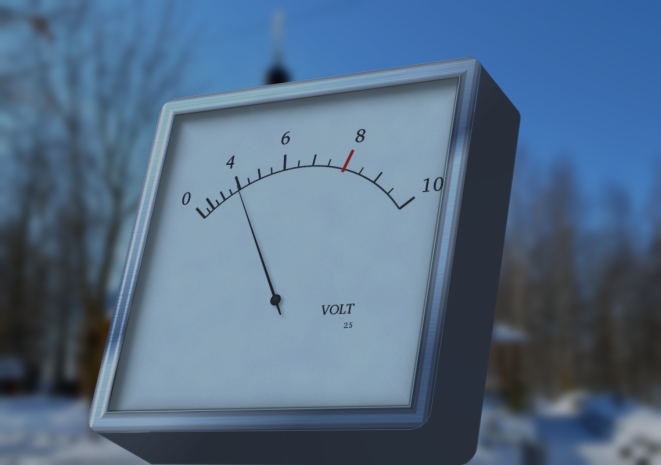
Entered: 4,V
